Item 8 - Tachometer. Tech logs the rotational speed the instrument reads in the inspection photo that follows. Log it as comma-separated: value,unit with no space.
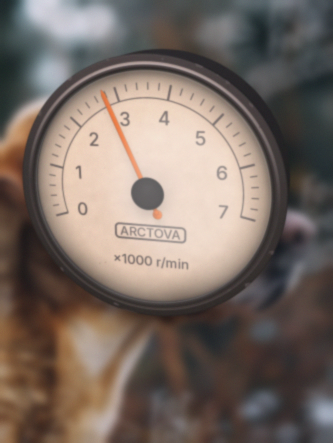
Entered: 2800,rpm
